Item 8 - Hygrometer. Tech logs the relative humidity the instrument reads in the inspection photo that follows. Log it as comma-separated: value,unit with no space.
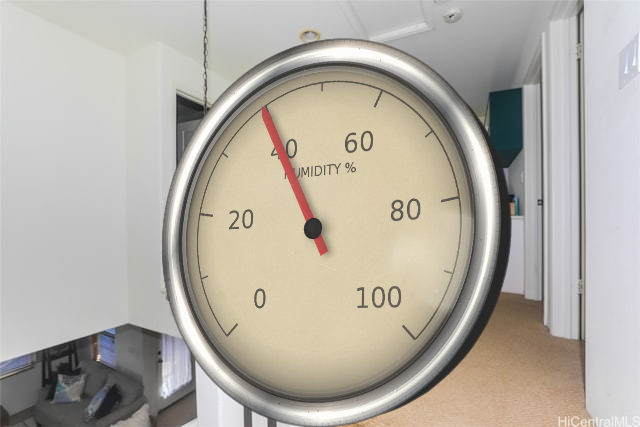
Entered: 40,%
